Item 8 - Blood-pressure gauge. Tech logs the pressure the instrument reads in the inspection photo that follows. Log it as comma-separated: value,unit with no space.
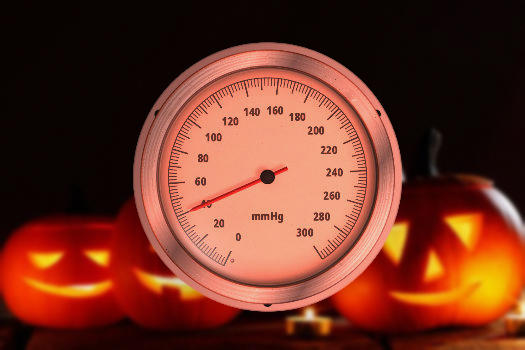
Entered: 40,mmHg
